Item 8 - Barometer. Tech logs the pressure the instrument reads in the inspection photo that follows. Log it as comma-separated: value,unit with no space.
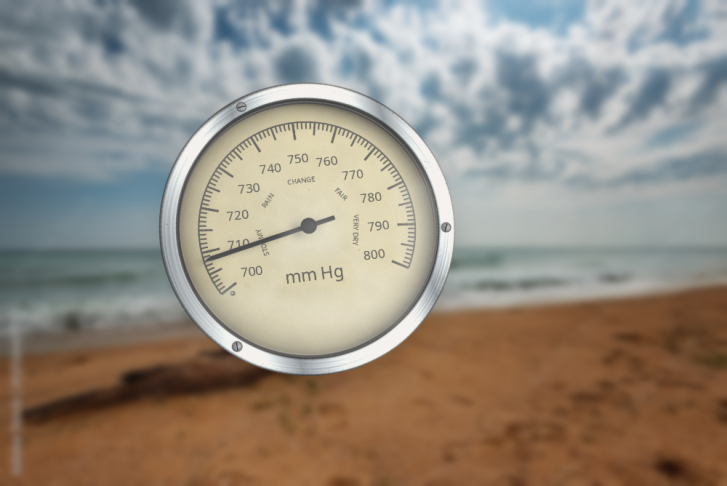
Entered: 708,mmHg
